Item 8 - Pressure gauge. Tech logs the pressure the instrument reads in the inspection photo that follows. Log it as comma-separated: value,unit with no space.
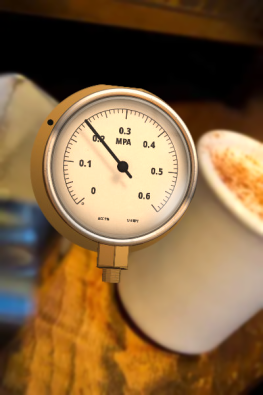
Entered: 0.2,MPa
